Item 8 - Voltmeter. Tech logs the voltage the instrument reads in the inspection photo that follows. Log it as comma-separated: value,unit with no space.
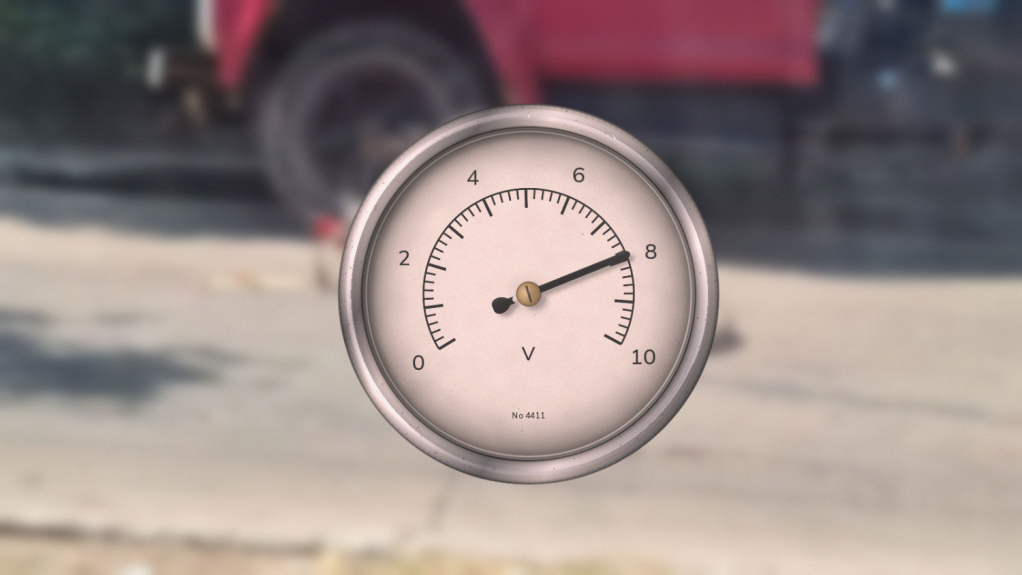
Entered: 7.9,V
